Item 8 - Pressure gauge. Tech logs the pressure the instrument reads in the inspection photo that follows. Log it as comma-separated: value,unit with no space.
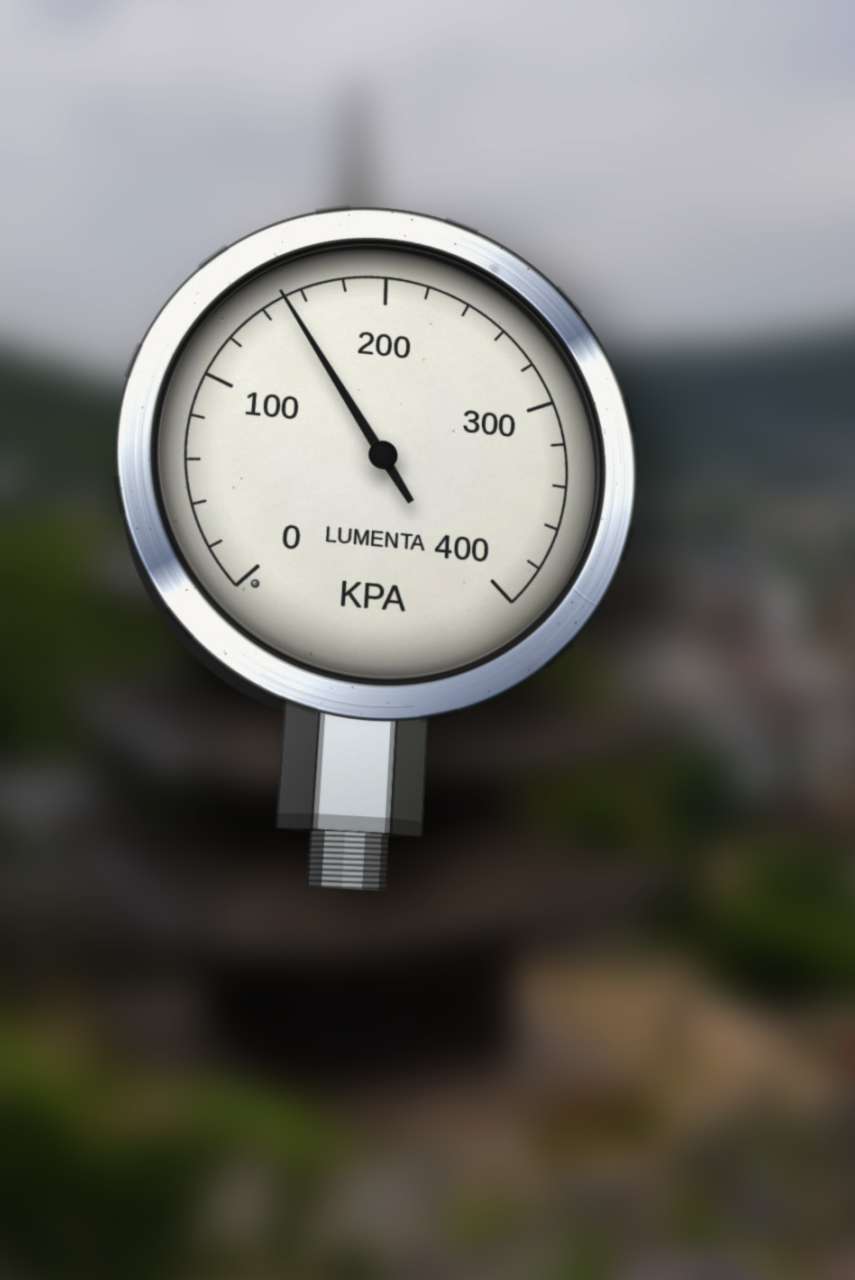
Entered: 150,kPa
